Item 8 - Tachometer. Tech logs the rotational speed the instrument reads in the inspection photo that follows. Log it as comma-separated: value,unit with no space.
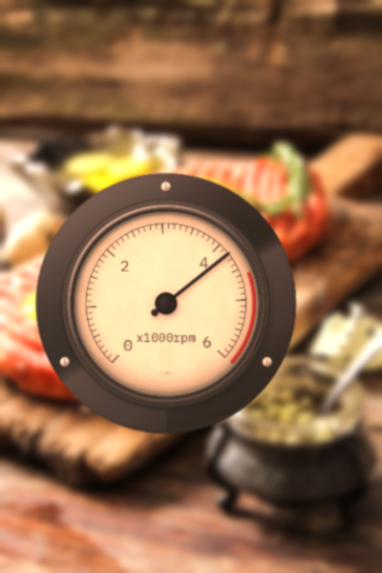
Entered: 4200,rpm
